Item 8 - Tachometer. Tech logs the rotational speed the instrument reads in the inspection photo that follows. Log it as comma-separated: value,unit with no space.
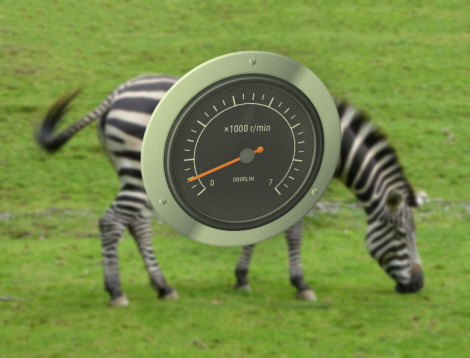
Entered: 500,rpm
